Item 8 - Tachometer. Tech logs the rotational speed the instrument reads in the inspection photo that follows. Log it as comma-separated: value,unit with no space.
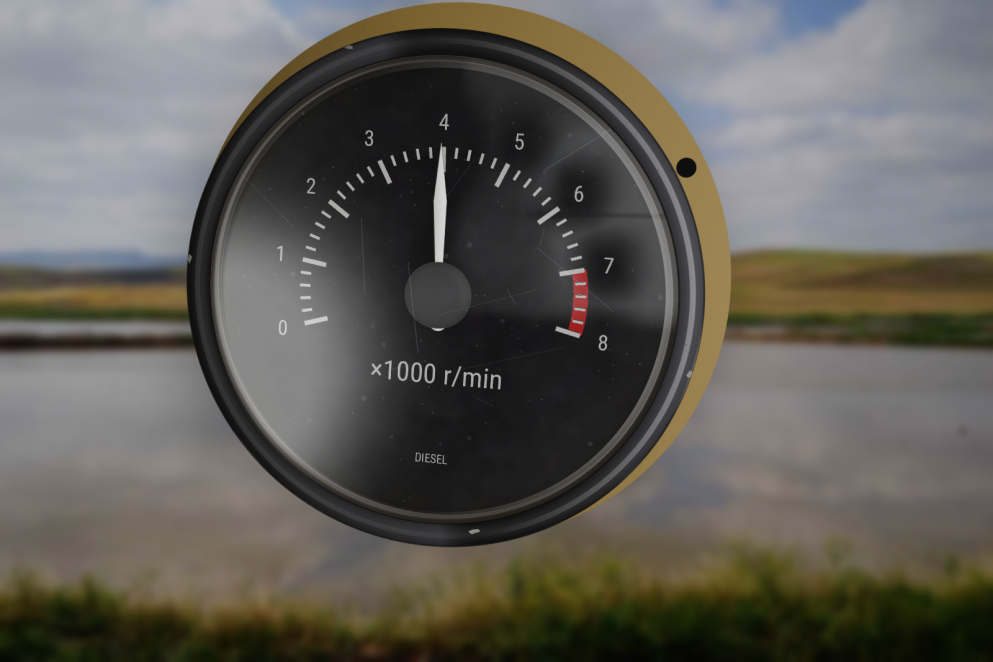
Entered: 4000,rpm
